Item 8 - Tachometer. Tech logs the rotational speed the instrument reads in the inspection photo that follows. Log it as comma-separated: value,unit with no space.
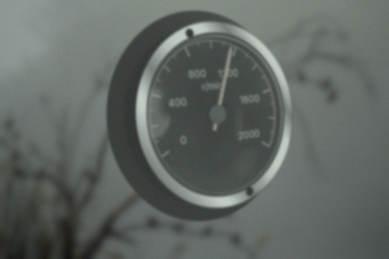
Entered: 1150,rpm
